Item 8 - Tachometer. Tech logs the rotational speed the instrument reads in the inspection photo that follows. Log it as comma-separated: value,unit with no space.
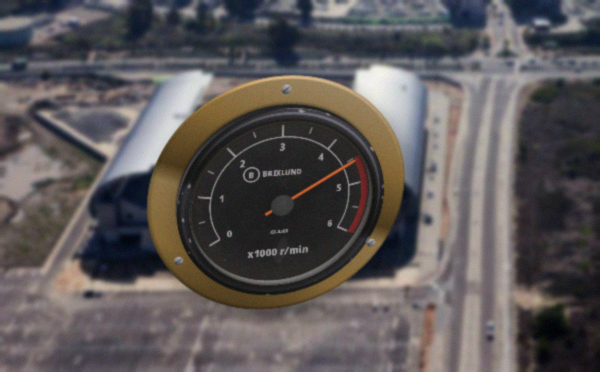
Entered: 4500,rpm
